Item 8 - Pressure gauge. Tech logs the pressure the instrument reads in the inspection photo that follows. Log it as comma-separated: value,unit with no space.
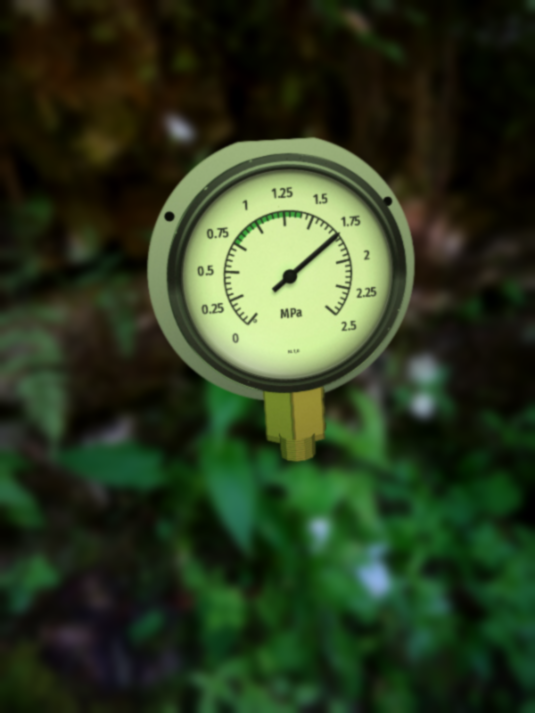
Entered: 1.75,MPa
